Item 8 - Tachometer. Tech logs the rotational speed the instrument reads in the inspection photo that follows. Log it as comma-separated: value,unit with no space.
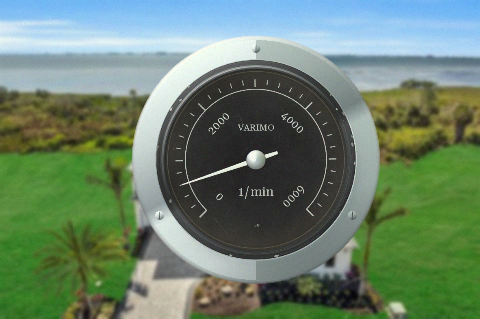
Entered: 600,rpm
